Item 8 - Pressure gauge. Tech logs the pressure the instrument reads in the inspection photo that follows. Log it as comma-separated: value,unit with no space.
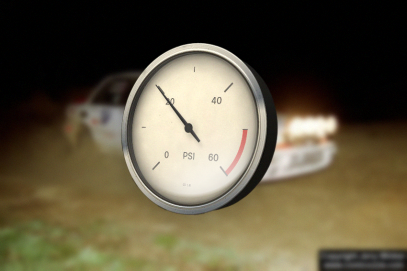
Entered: 20,psi
